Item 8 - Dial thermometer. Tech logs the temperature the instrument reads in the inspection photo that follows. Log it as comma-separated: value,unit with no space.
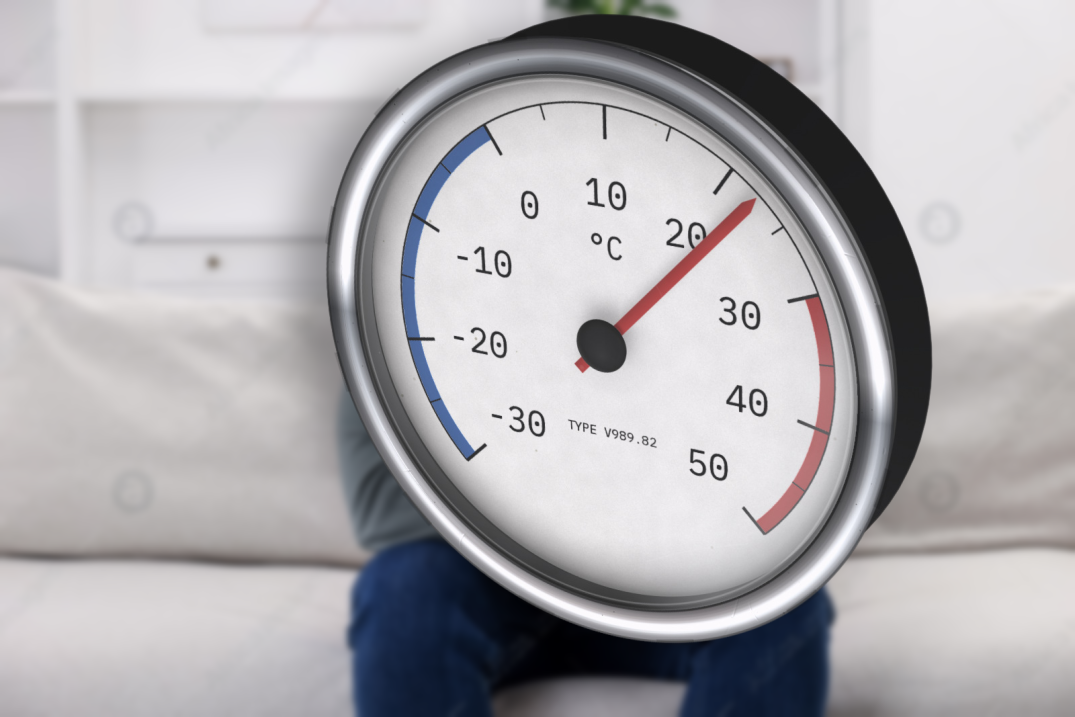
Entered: 22.5,°C
